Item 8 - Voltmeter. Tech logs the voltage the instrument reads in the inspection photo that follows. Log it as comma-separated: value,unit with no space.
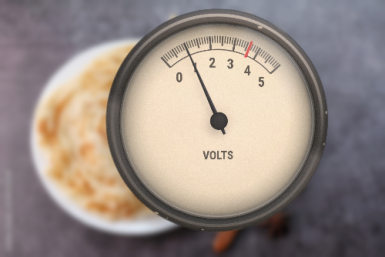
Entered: 1,V
